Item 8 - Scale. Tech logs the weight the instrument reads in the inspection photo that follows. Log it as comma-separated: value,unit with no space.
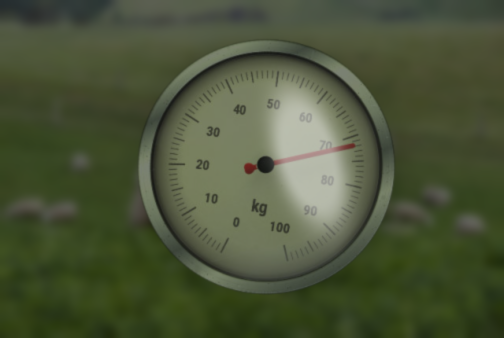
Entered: 72,kg
